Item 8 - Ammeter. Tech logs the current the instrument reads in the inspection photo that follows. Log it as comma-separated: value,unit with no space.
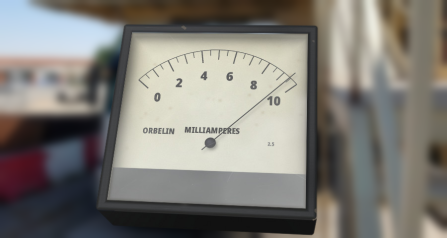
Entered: 9.5,mA
